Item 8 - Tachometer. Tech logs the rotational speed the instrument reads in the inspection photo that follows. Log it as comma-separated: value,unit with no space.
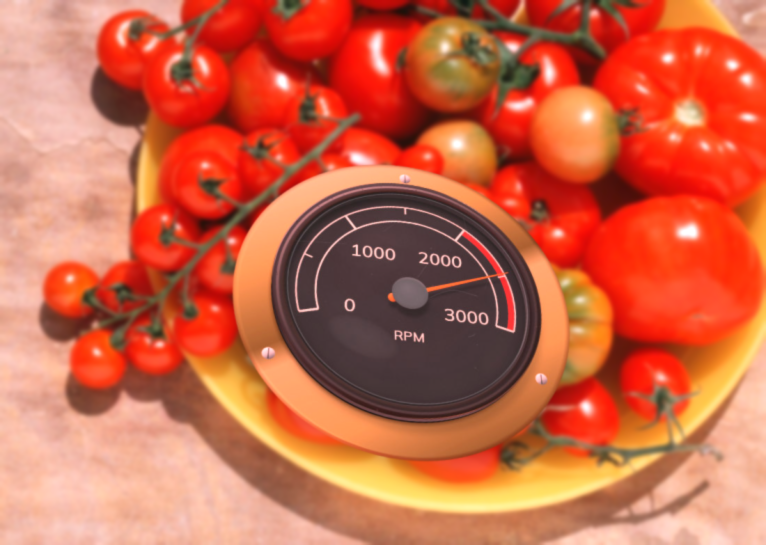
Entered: 2500,rpm
